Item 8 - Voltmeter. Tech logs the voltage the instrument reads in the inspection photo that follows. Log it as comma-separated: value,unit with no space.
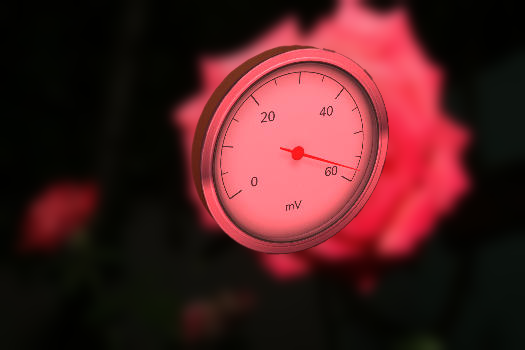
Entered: 57.5,mV
